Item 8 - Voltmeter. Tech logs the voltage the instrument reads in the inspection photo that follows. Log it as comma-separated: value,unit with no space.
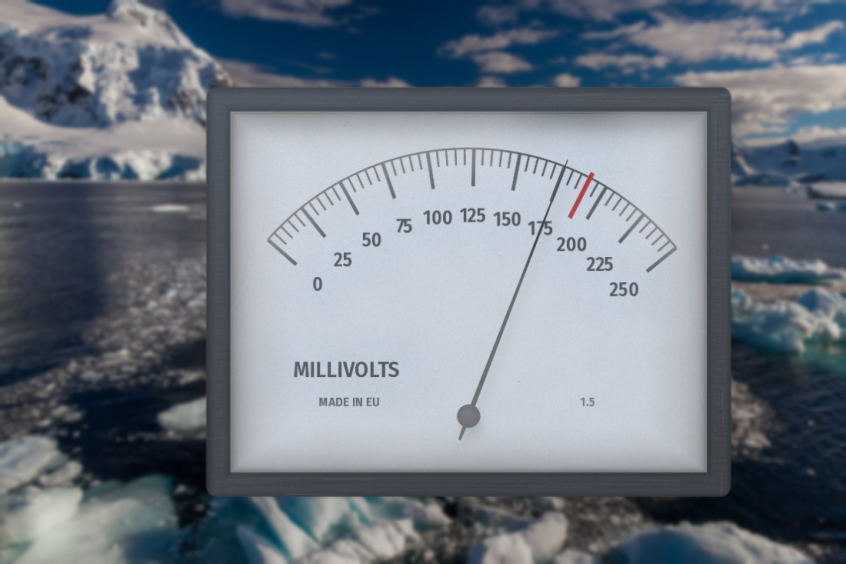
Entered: 175,mV
